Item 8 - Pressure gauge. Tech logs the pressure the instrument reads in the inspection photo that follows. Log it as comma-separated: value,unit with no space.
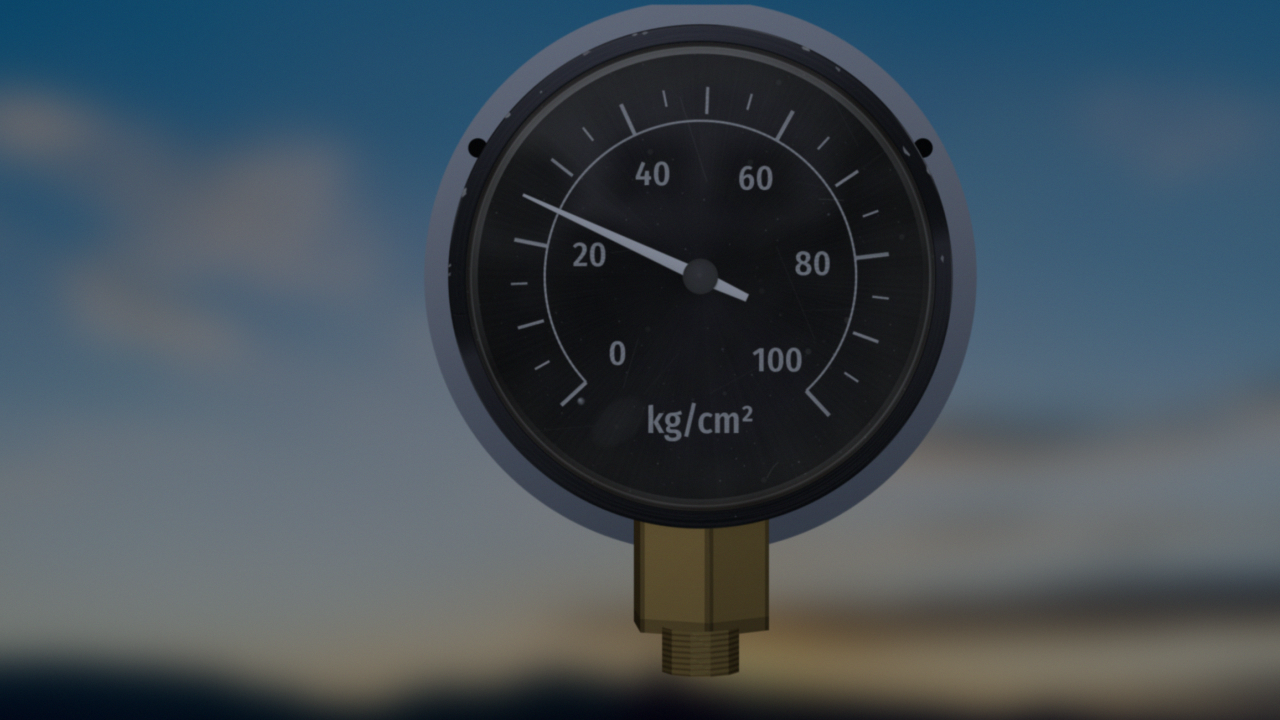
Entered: 25,kg/cm²
